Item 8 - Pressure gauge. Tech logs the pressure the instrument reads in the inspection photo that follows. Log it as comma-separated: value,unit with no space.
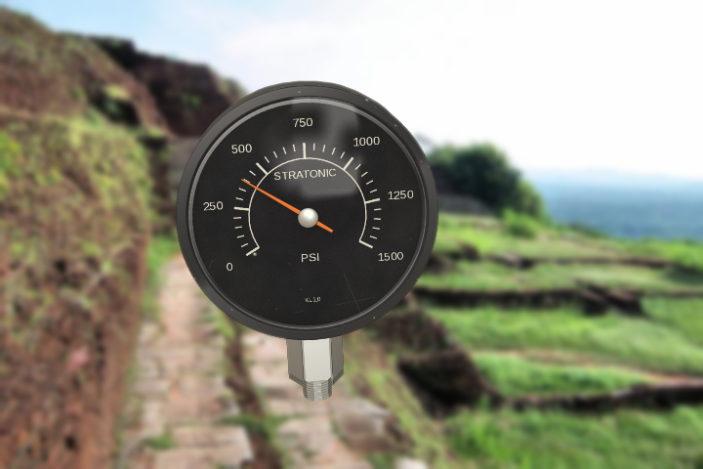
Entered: 400,psi
